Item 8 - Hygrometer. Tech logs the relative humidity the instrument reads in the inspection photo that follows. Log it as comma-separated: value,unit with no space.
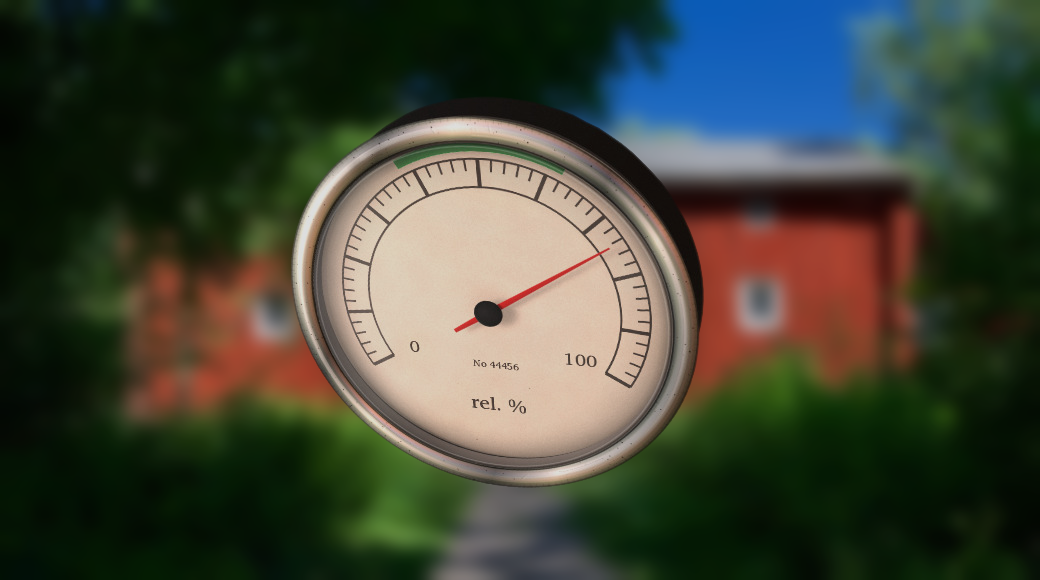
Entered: 74,%
